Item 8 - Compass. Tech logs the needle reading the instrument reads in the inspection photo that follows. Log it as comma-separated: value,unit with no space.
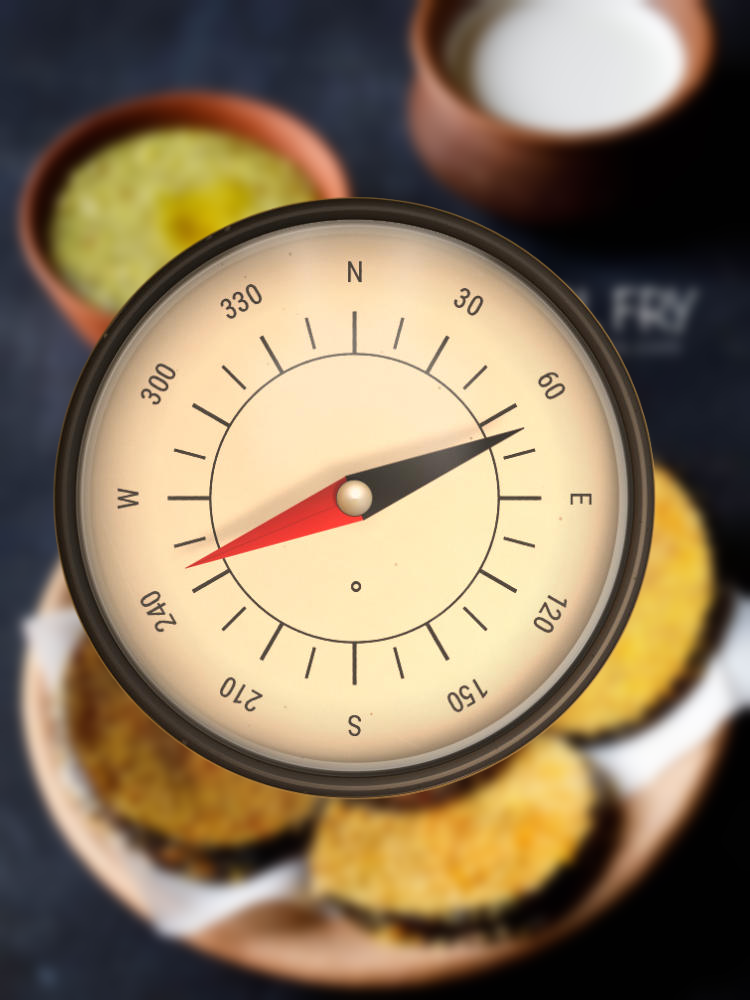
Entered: 247.5,°
